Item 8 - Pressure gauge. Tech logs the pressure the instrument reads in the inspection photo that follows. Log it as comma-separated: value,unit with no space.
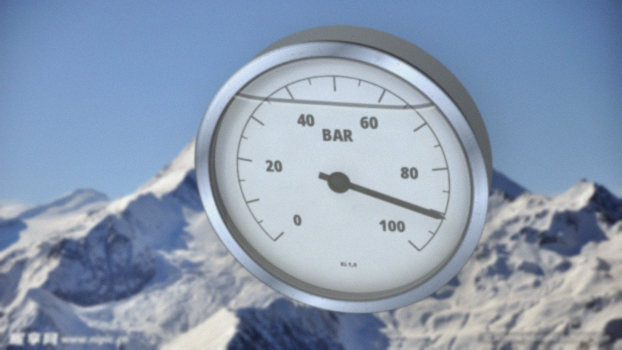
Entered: 90,bar
